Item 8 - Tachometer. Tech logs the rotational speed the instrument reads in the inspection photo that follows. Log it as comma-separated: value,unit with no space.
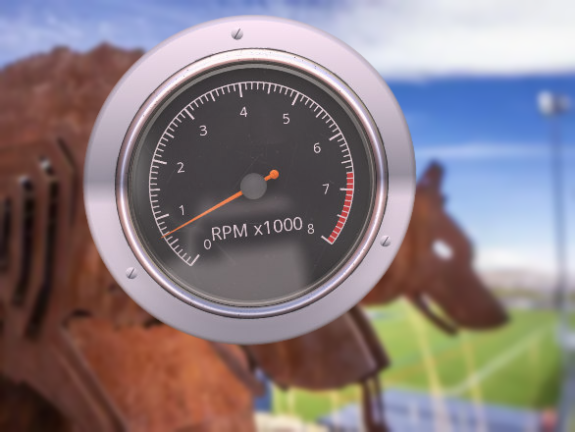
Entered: 700,rpm
